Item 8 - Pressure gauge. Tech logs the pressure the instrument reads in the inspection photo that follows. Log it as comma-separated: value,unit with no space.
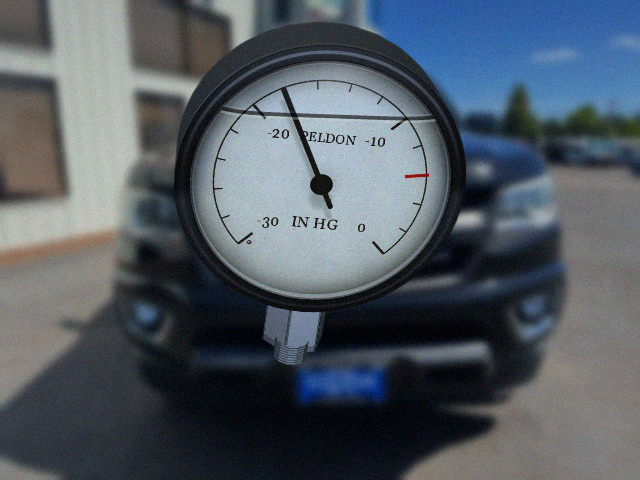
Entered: -18,inHg
